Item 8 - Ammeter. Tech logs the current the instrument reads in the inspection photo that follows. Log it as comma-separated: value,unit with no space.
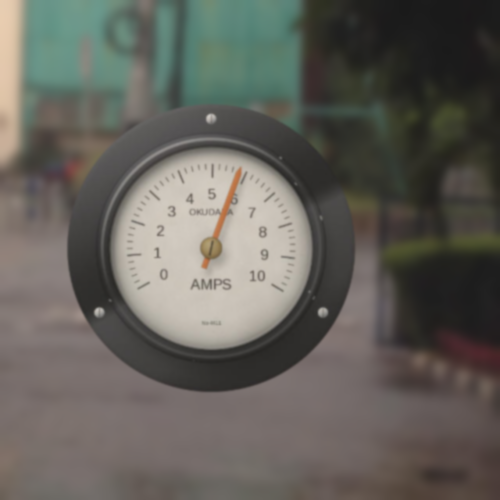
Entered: 5.8,A
